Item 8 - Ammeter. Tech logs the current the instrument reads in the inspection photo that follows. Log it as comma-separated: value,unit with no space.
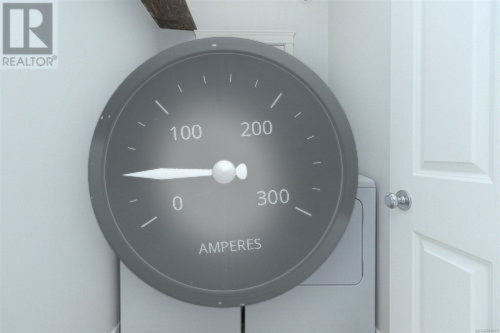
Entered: 40,A
